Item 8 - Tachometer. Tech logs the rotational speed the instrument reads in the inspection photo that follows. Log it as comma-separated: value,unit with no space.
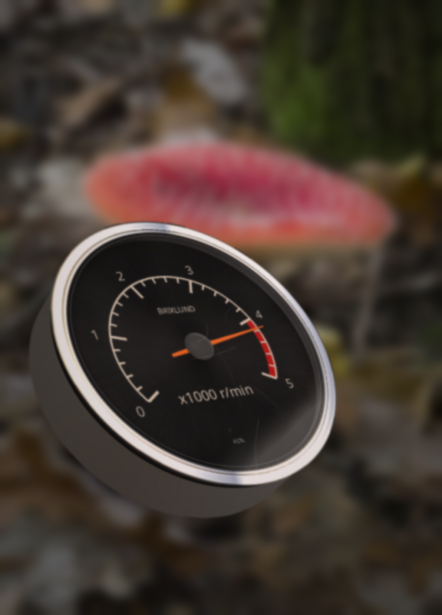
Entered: 4200,rpm
